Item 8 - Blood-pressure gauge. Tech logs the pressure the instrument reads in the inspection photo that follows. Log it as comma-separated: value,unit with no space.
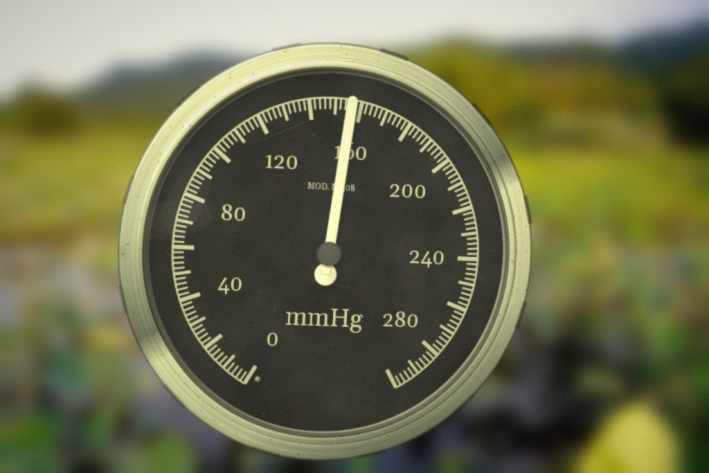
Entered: 156,mmHg
